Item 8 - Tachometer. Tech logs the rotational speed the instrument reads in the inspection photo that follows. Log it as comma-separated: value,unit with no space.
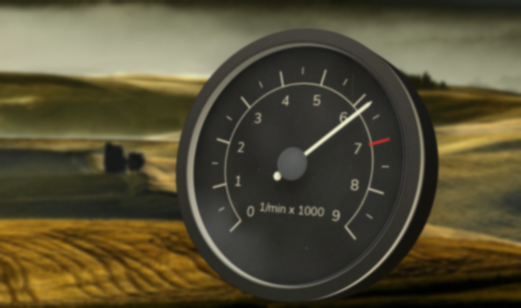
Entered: 6250,rpm
